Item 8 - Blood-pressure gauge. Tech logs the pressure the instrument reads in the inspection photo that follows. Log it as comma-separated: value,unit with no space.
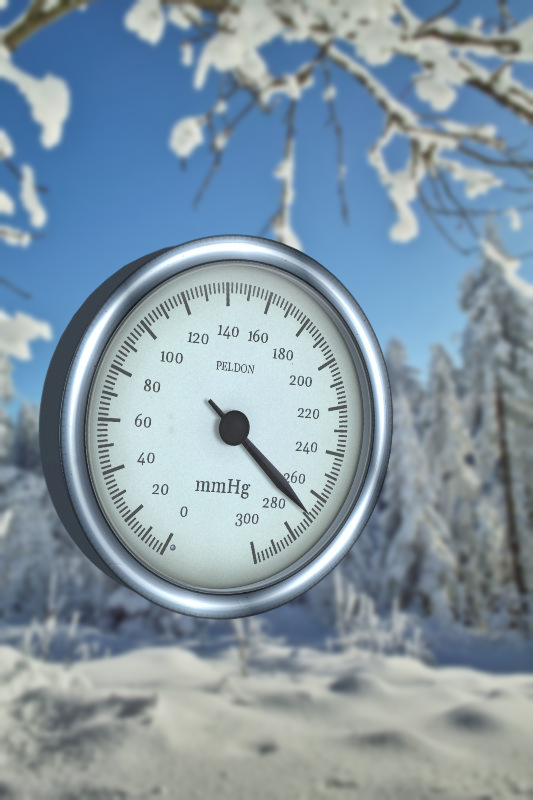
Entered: 270,mmHg
